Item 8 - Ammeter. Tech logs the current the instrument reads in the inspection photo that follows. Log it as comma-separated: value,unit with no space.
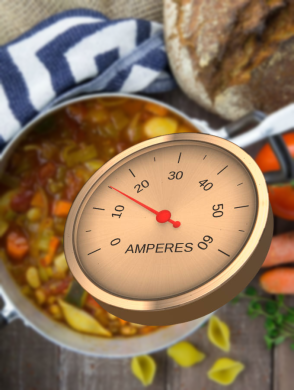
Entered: 15,A
